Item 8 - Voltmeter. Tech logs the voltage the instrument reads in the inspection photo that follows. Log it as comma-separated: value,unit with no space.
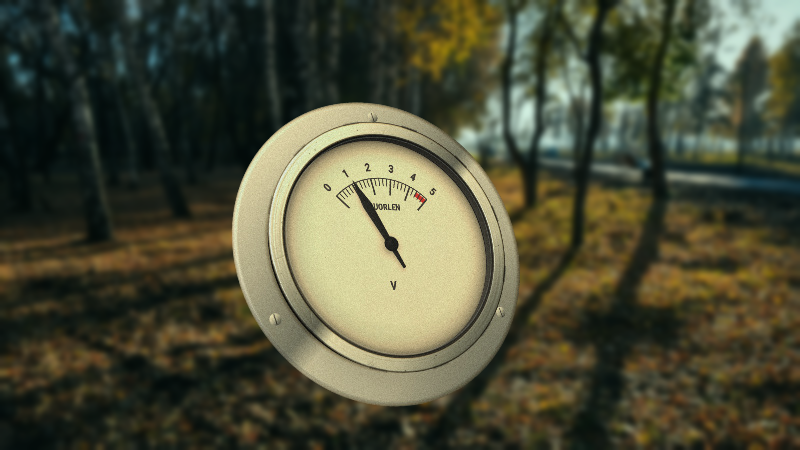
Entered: 1,V
